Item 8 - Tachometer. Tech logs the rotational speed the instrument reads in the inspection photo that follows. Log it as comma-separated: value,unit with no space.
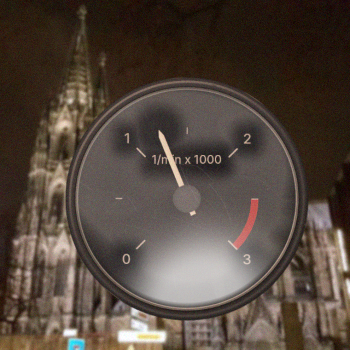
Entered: 1250,rpm
